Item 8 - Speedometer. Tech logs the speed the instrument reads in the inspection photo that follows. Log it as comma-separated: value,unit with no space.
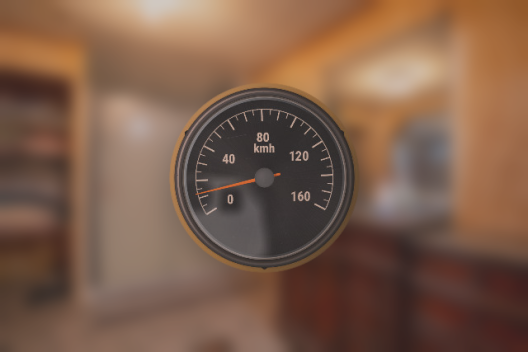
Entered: 12.5,km/h
